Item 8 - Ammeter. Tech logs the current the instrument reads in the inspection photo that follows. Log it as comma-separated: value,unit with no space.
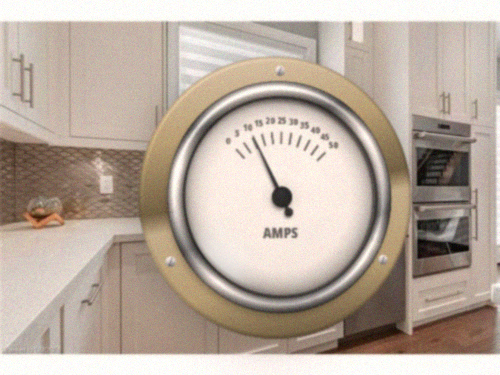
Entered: 10,A
